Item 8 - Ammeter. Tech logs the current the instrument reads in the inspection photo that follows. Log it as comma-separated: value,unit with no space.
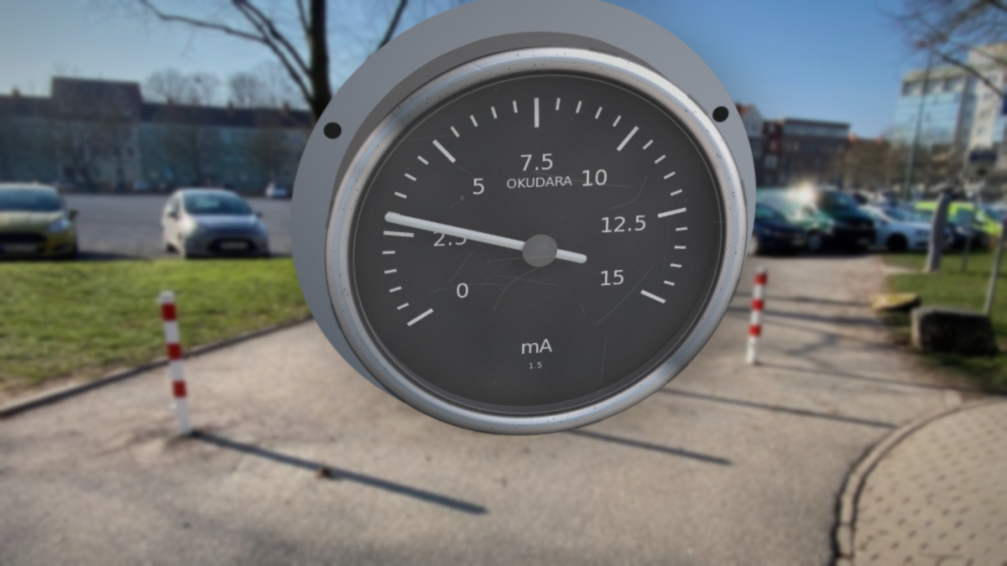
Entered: 3,mA
